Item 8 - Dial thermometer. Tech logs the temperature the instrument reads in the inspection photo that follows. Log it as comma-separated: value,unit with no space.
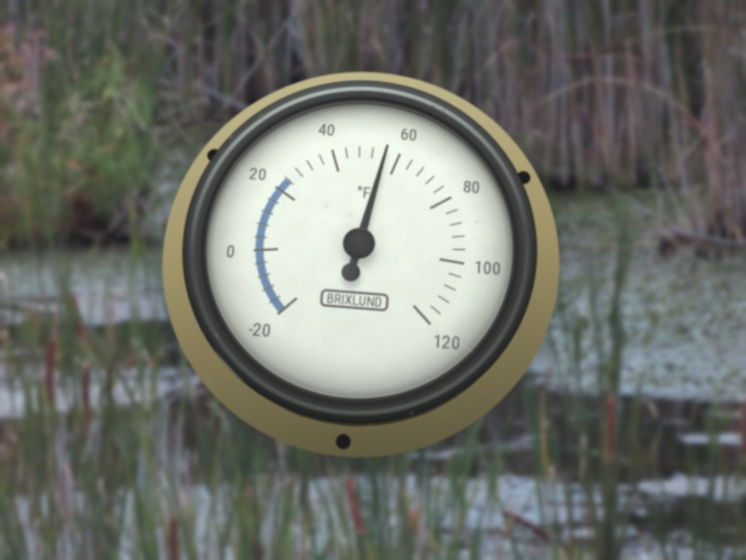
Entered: 56,°F
